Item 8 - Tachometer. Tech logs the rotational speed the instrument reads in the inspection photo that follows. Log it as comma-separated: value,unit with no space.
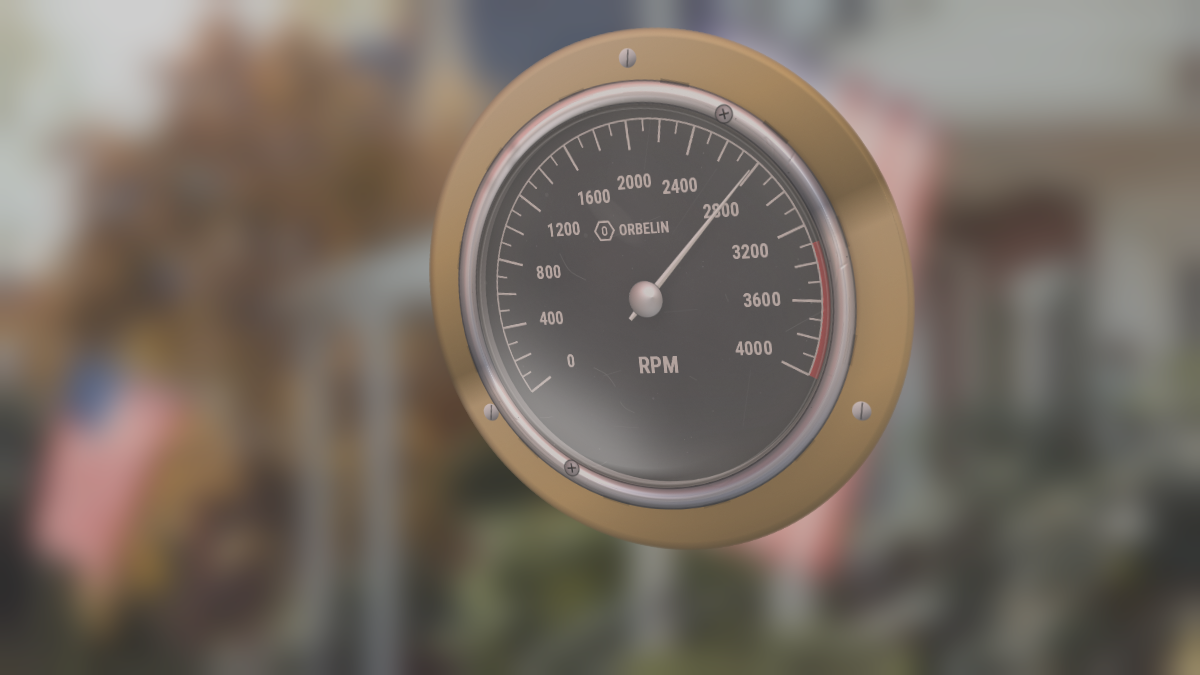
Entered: 2800,rpm
